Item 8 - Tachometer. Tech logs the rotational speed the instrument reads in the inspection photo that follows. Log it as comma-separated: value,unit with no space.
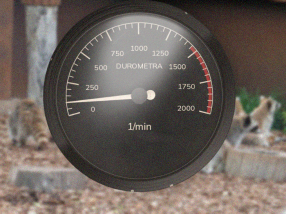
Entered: 100,rpm
